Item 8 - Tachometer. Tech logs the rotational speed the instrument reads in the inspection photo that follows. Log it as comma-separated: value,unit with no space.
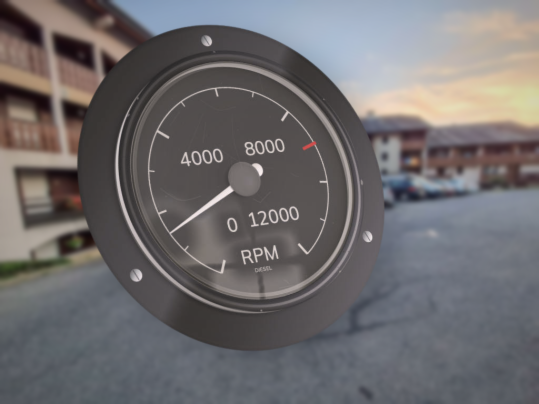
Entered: 1500,rpm
